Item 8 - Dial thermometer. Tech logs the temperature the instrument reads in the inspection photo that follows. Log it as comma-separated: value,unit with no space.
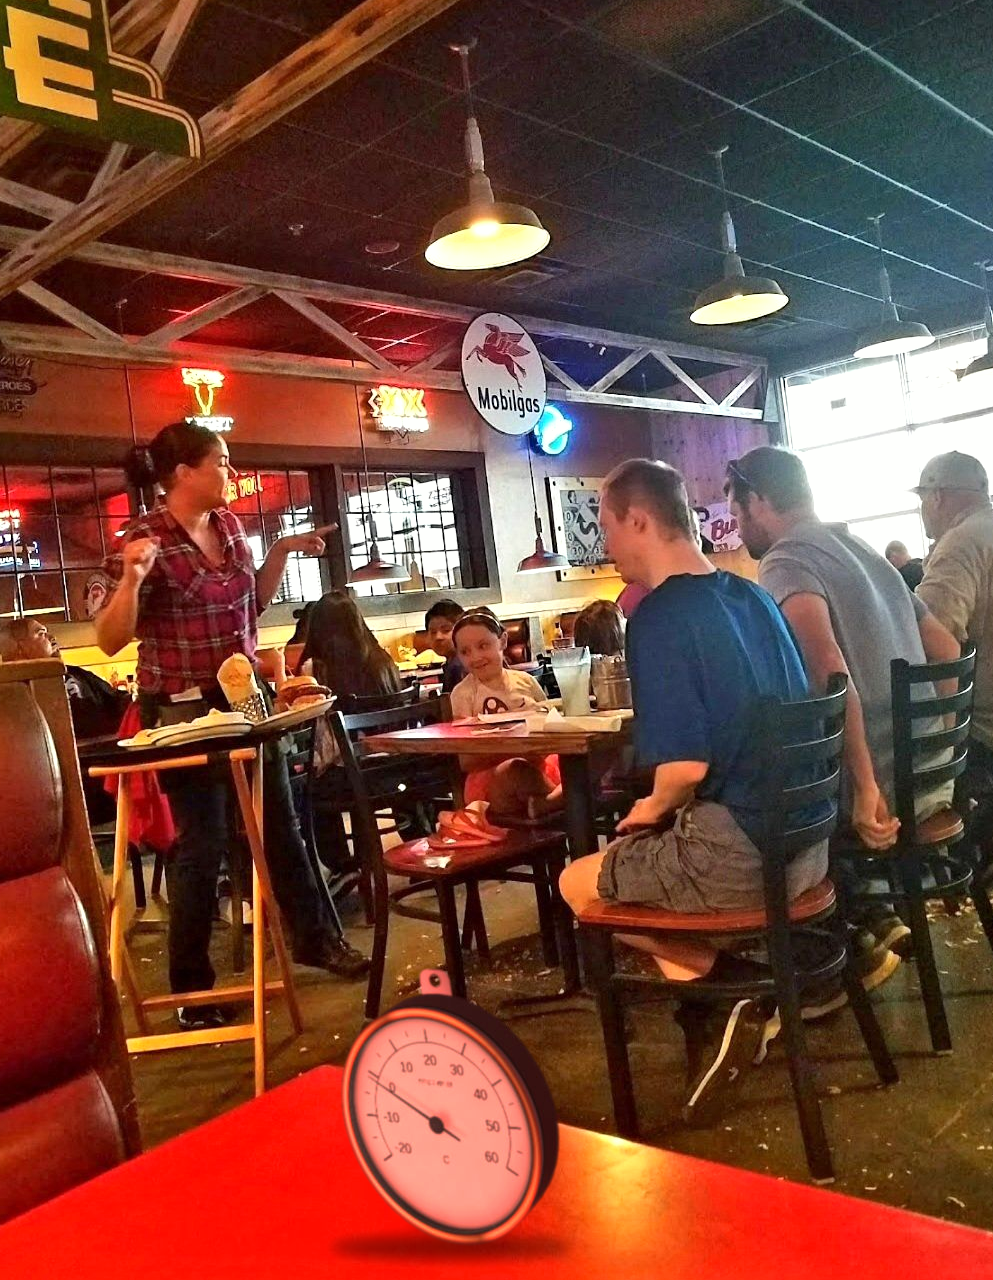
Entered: 0,°C
